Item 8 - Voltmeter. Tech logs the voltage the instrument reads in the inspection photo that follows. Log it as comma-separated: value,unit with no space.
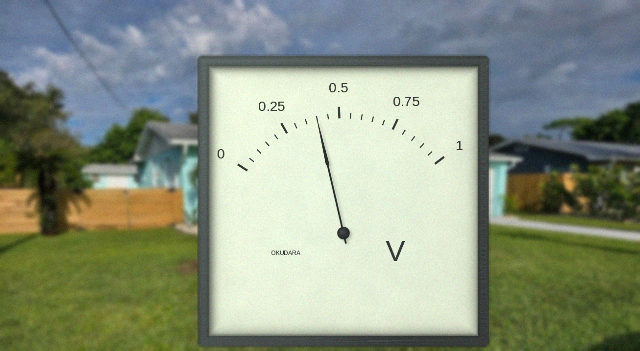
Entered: 0.4,V
